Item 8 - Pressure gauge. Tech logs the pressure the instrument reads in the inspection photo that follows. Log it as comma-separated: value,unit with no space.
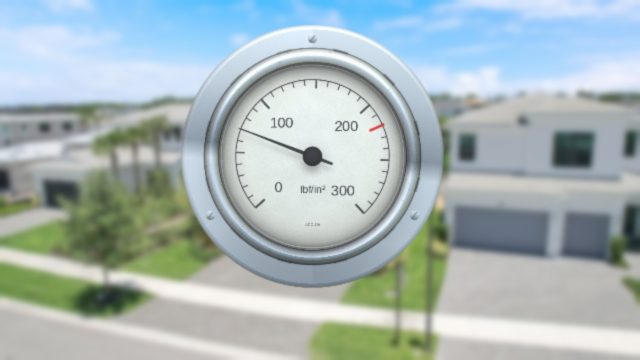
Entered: 70,psi
